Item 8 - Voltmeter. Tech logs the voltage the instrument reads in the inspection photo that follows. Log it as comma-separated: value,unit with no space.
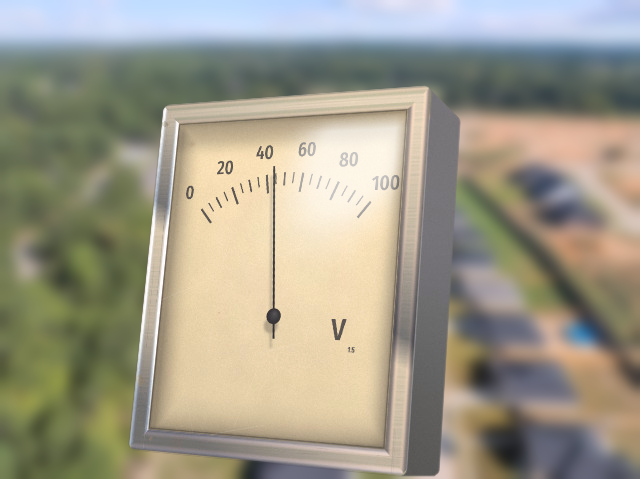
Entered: 45,V
